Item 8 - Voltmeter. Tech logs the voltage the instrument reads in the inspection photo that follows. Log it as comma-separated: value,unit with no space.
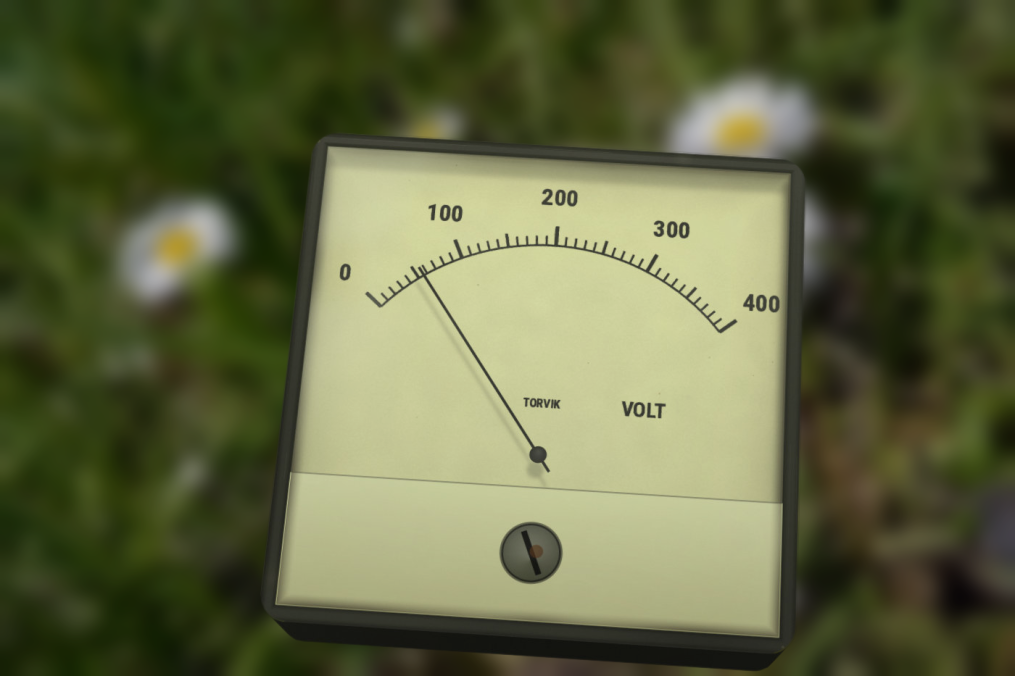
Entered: 55,V
